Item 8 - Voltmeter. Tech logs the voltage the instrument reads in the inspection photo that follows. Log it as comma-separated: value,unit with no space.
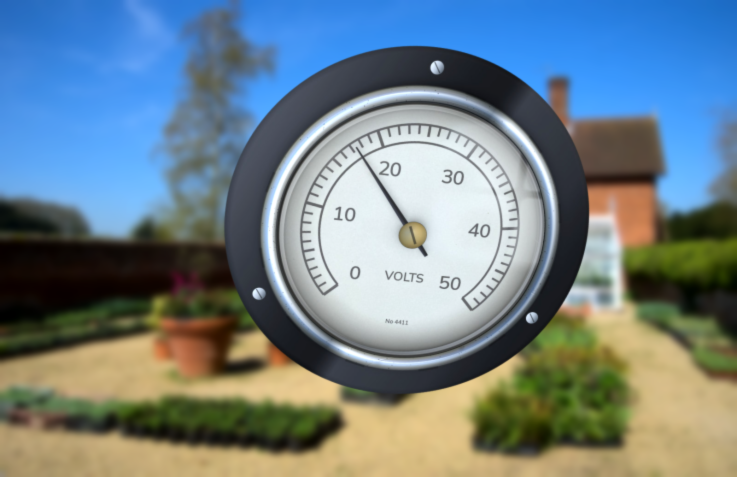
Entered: 17.5,V
